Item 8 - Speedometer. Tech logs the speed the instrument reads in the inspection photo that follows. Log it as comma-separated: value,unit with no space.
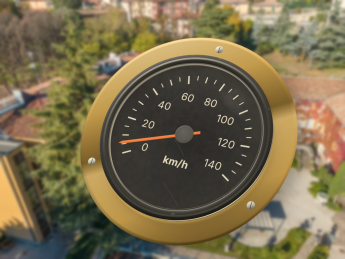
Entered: 5,km/h
